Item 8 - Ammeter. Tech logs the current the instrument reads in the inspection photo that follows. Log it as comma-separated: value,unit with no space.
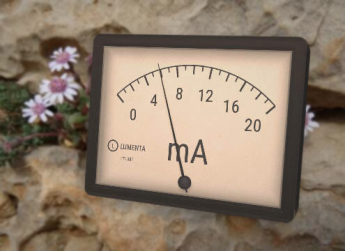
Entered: 6,mA
